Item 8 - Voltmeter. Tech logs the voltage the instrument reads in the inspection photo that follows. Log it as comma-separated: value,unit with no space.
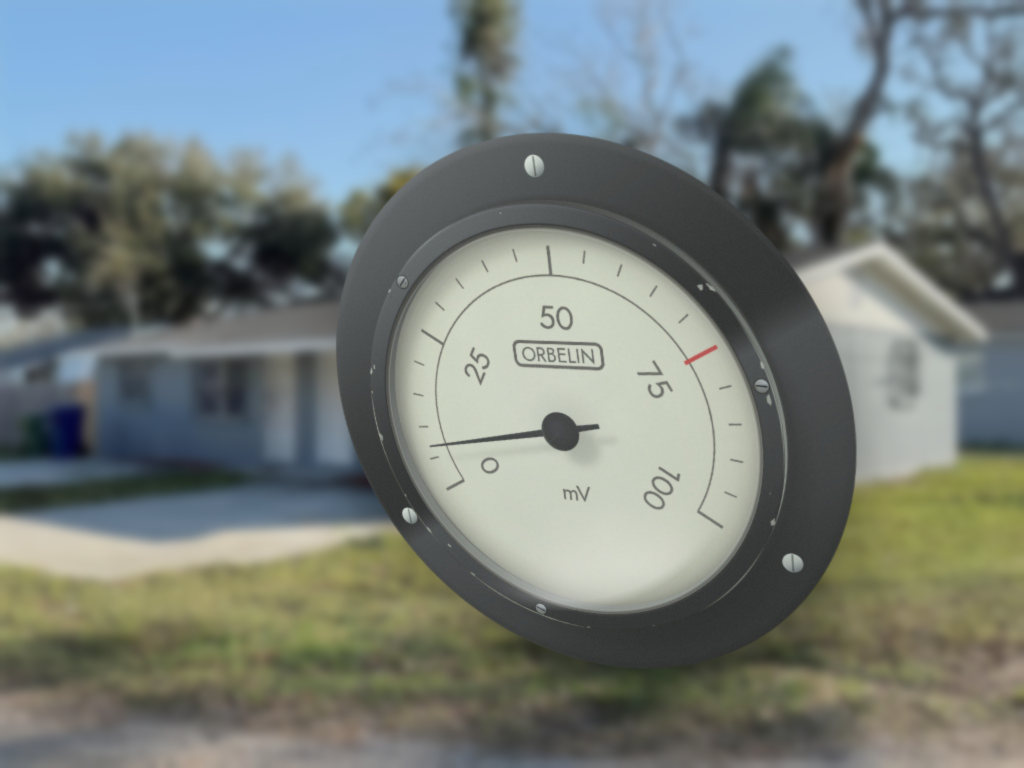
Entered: 7.5,mV
